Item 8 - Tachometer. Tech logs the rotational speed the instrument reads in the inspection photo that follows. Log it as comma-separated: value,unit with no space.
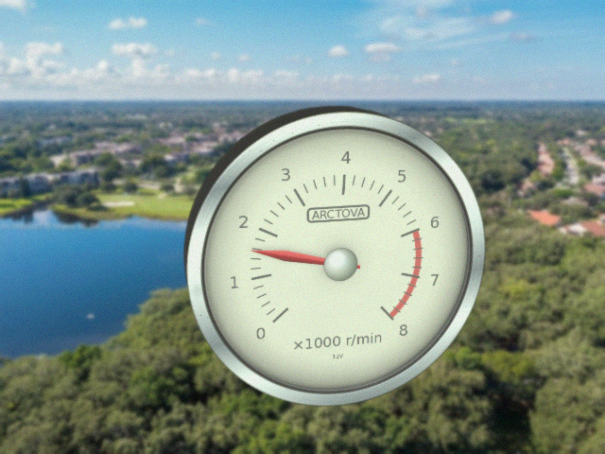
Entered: 1600,rpm
